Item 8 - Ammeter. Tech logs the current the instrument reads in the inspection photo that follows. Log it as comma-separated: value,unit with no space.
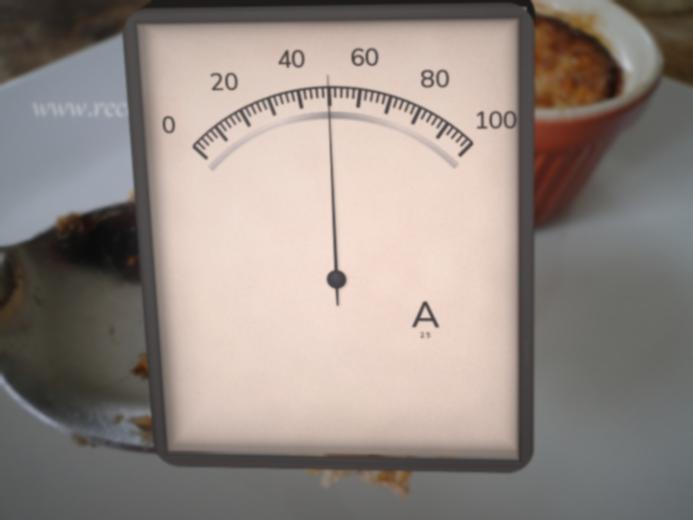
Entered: 50,A
